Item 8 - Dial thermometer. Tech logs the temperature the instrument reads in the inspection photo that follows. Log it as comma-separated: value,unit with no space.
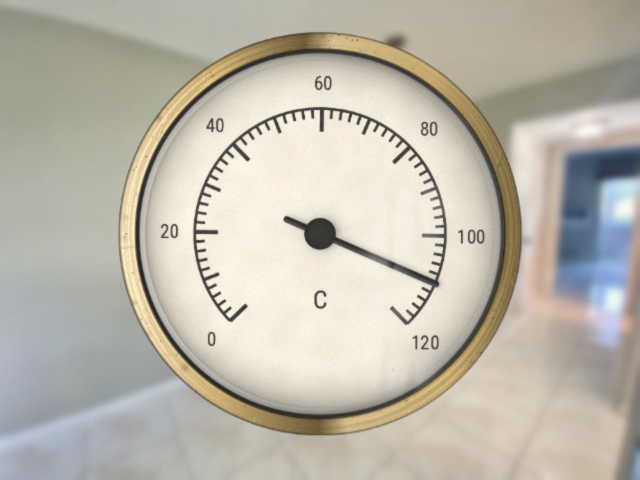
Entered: 110,°C
